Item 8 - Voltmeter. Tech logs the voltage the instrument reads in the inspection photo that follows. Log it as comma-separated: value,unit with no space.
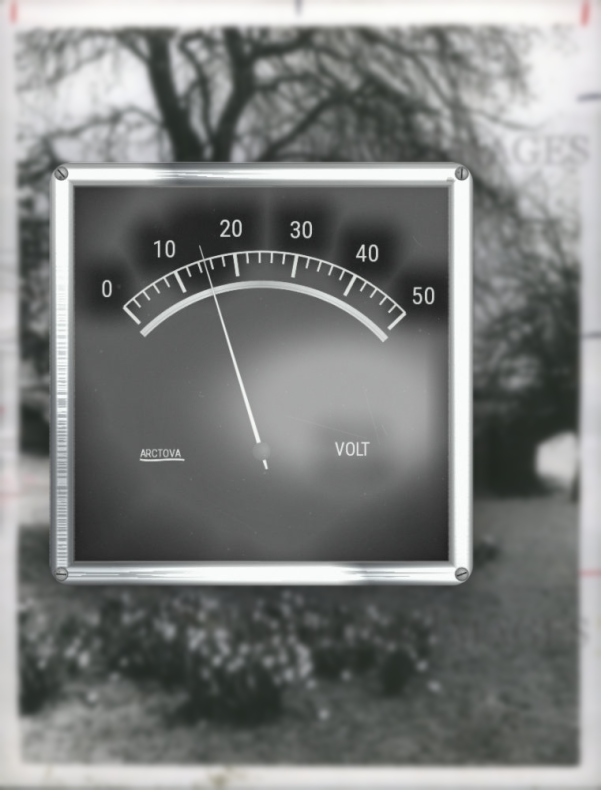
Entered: 15,V
